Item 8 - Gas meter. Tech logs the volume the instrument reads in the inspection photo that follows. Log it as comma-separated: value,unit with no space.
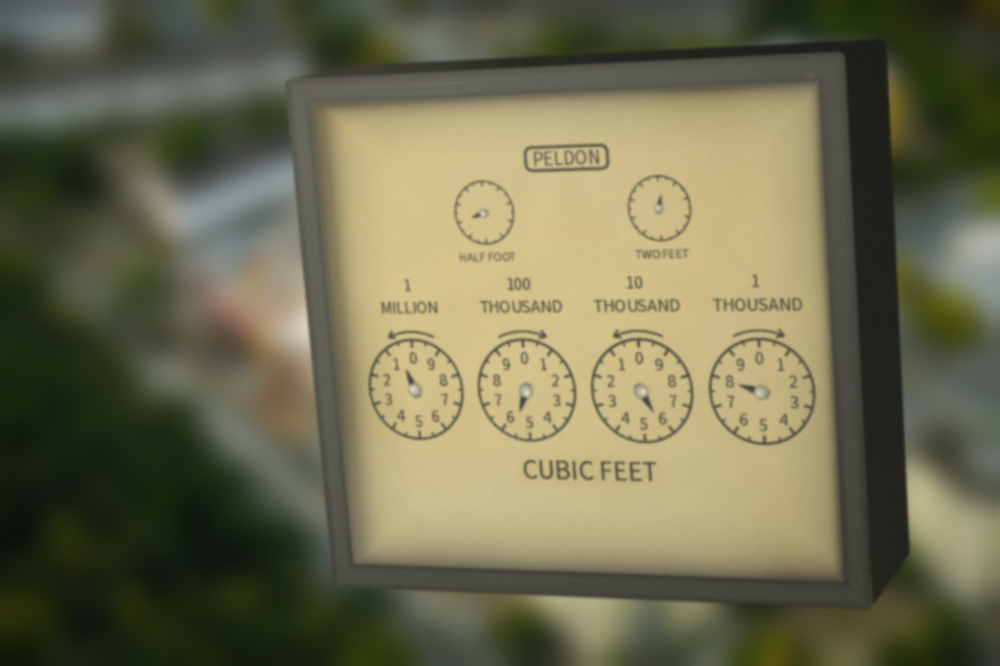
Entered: 55800,ft³
